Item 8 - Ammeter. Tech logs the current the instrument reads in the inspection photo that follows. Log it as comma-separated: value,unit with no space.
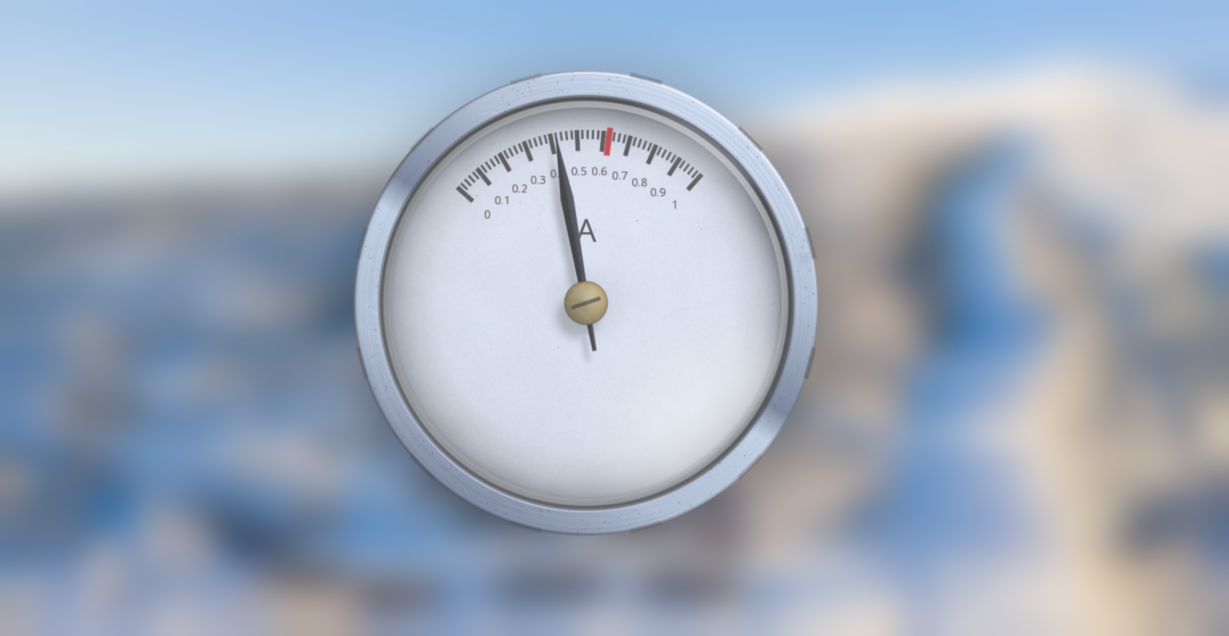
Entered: 0.42,A
